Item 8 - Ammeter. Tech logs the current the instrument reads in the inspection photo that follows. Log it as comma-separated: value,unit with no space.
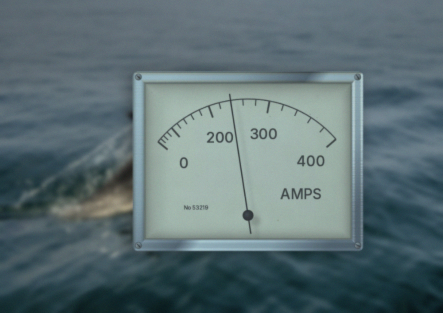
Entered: 240,A
